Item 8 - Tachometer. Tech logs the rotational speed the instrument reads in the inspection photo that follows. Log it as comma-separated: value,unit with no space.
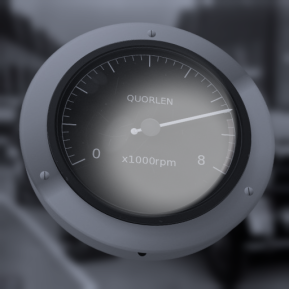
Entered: 6400,rpm
